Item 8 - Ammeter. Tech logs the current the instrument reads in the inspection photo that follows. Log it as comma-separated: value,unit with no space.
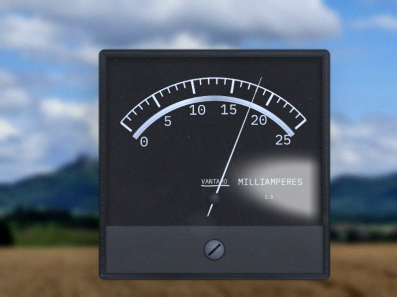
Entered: 18,mA
